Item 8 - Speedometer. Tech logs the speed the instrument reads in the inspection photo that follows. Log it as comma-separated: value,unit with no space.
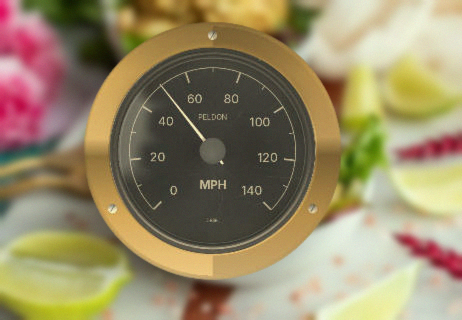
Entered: 50,mph
